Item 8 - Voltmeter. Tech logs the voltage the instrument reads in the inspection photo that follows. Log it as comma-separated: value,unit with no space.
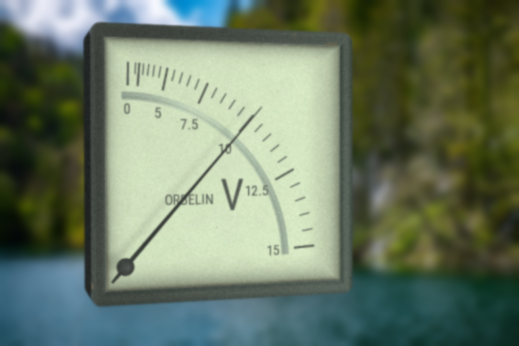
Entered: 10,V
